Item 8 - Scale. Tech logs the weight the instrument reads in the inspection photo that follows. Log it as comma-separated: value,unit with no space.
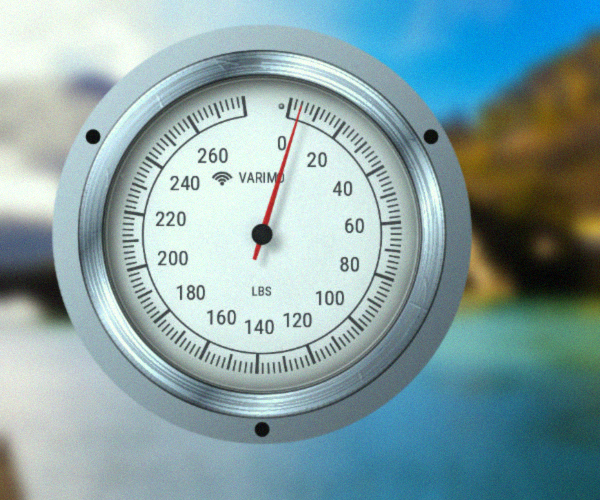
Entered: 4,lb
